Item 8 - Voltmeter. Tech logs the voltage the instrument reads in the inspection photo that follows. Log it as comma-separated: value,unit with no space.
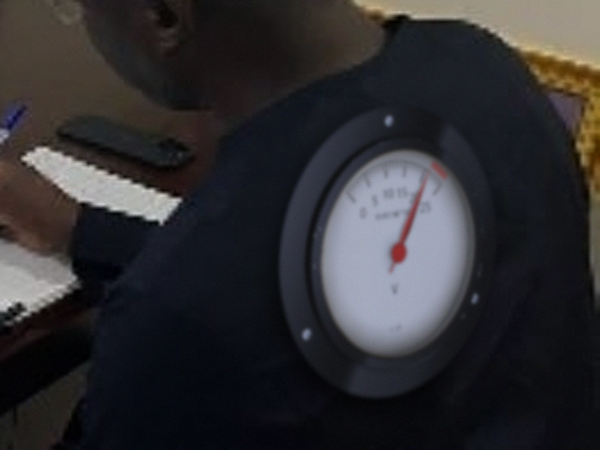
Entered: 20,V
